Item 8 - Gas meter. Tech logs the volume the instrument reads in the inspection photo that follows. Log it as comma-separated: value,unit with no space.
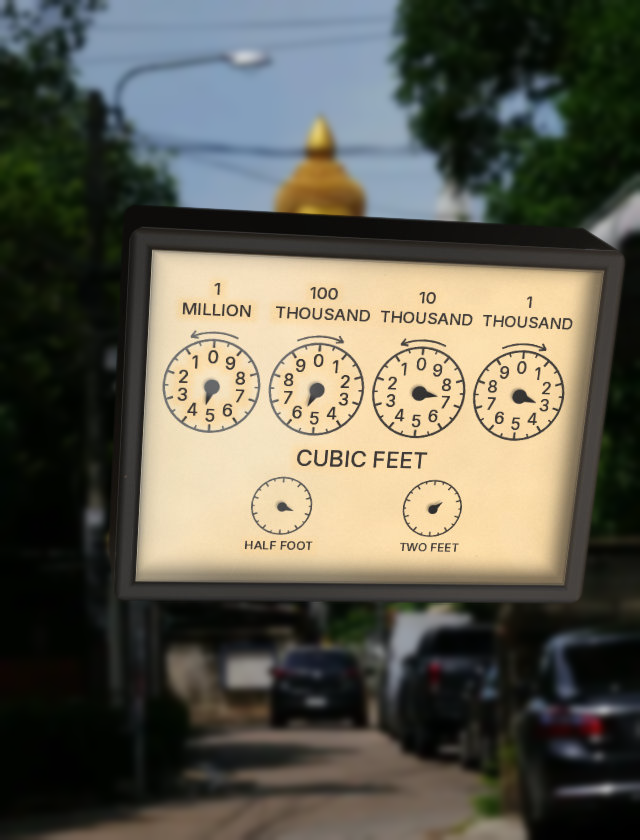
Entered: 457300,ft³
